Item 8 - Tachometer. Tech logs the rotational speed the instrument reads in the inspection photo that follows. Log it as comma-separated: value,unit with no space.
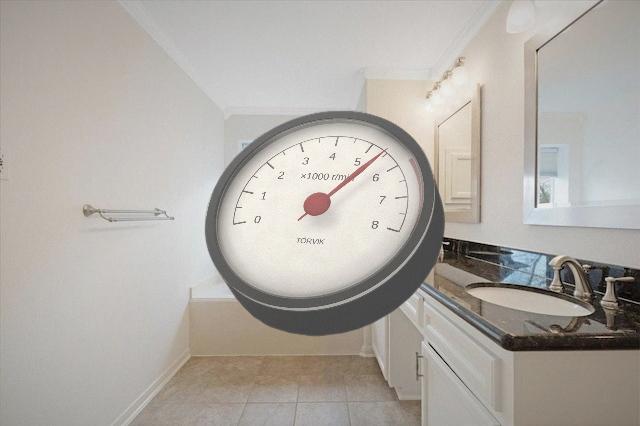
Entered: 5500,rpm
